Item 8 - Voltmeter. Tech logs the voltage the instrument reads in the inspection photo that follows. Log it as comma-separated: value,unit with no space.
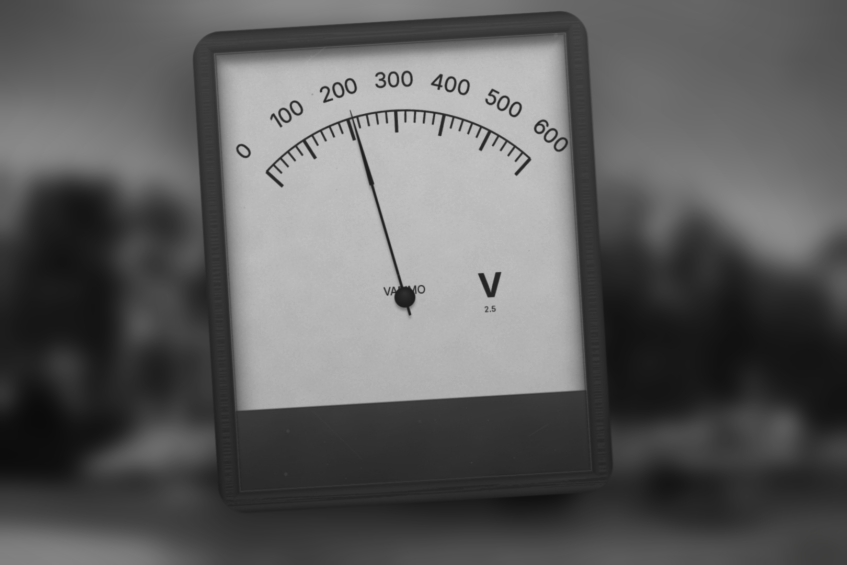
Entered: 210,V
